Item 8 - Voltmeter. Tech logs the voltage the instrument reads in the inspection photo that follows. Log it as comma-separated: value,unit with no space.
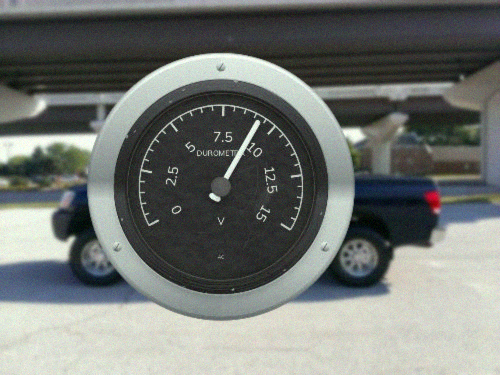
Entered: 9.25,V
